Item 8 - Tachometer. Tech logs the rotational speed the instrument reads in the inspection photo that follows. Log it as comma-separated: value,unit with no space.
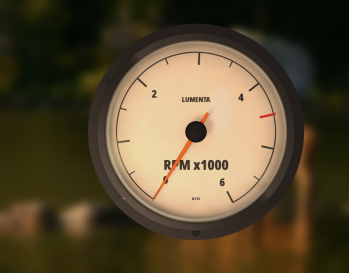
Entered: 0,rpm
